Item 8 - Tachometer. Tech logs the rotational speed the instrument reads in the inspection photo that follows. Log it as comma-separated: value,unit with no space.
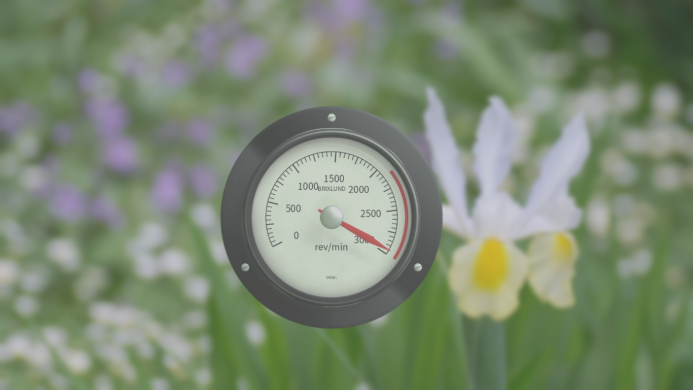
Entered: 2950,rpm
